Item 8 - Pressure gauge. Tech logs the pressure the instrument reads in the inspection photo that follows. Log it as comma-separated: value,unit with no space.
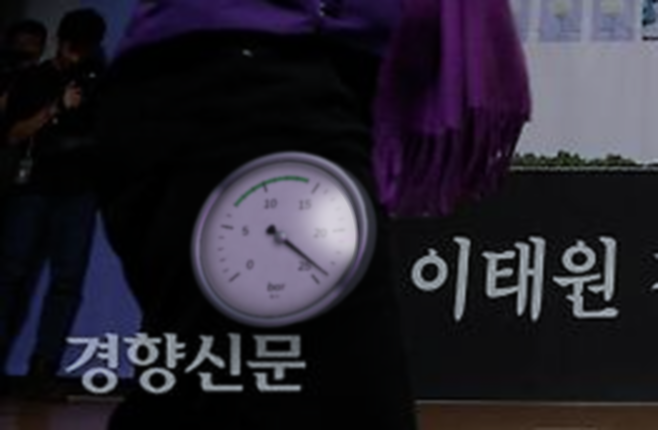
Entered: 24,bar
